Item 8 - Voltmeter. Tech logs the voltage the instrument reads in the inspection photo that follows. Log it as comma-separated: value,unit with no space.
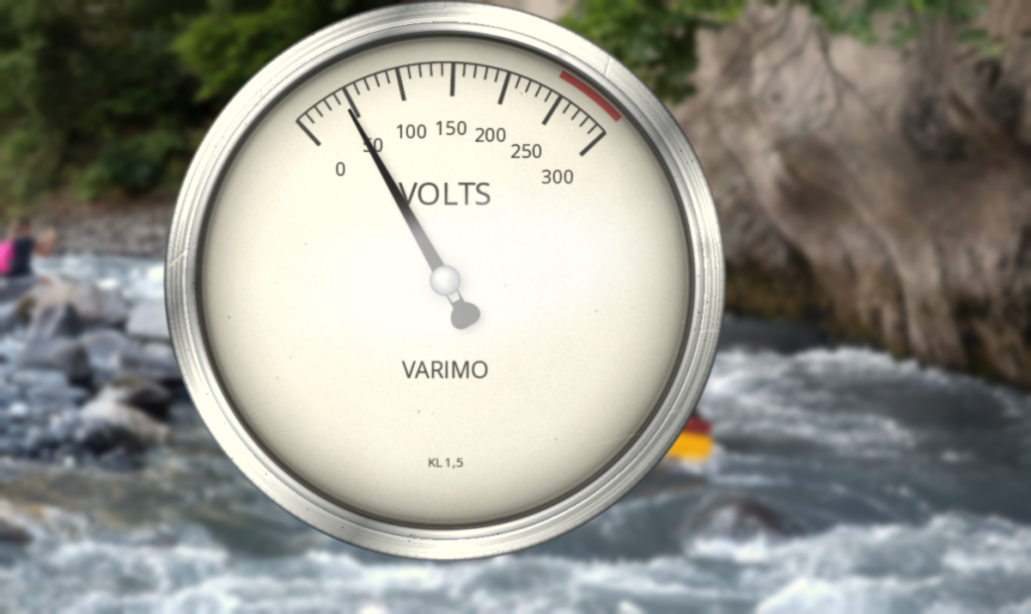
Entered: 45,V
